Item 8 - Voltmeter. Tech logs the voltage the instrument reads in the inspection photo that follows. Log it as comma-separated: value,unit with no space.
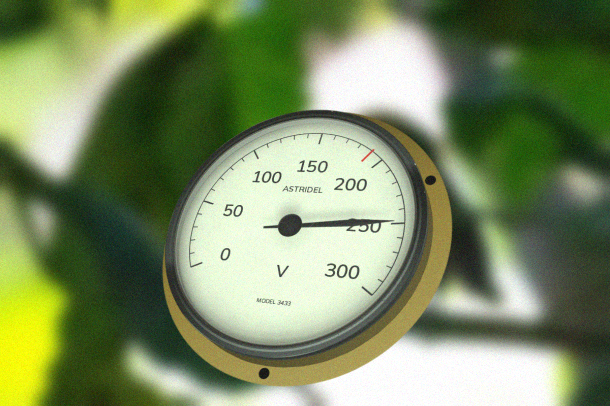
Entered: 250,V
